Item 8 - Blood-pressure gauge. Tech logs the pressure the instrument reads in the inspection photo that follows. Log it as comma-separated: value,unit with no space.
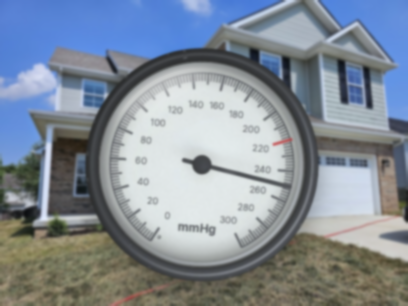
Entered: 250,mmHg
